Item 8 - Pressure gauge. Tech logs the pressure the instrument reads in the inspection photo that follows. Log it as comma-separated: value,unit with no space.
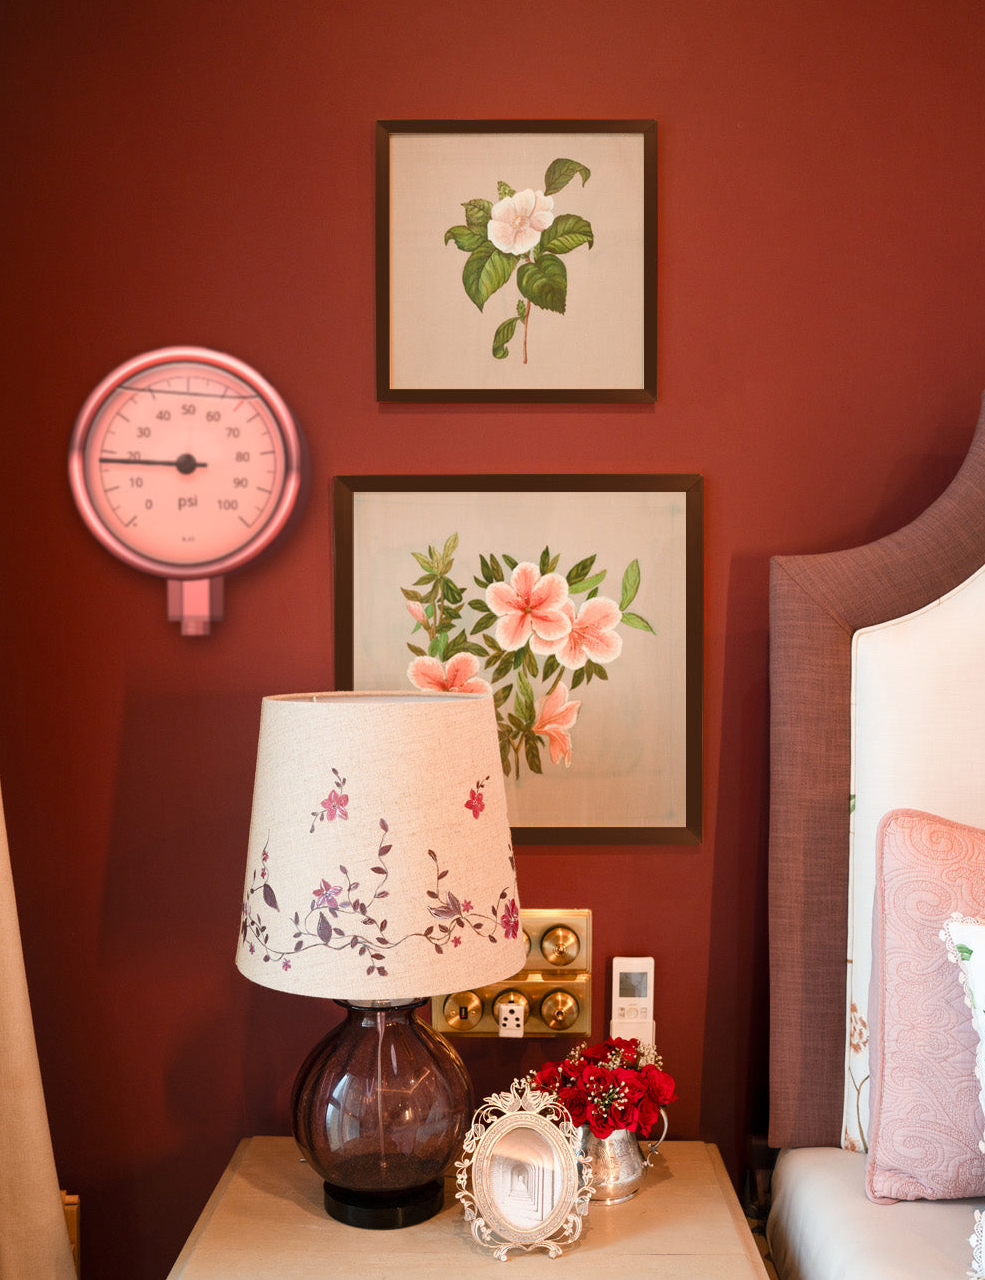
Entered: 17.5,psi
